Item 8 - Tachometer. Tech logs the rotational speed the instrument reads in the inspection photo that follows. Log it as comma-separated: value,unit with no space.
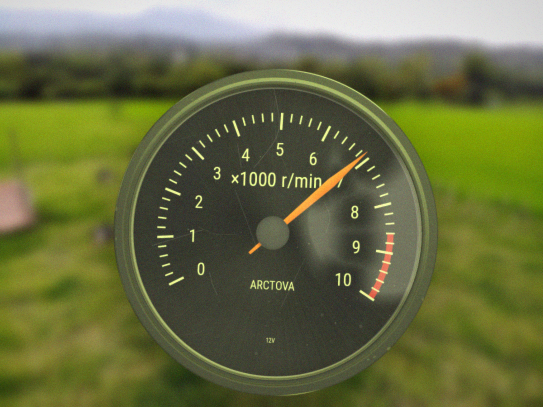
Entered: 6900,rpm
